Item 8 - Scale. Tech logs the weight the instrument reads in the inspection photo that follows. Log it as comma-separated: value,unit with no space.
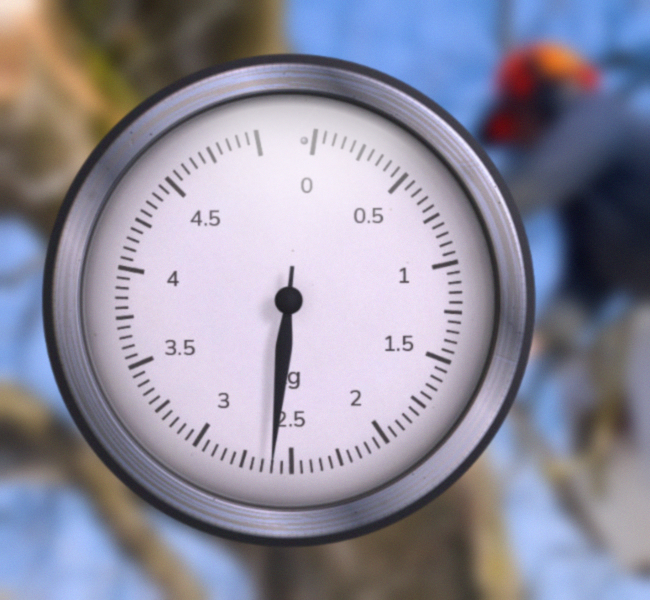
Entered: 2.6,kg
